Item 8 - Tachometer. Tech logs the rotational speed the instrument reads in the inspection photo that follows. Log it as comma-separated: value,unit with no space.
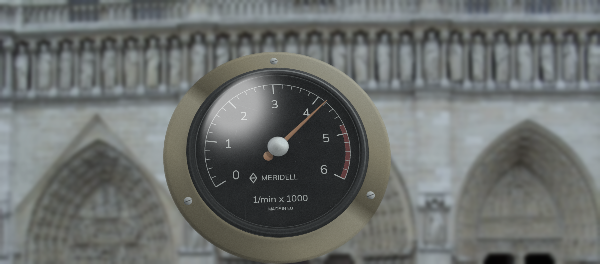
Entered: 4200,rpm
